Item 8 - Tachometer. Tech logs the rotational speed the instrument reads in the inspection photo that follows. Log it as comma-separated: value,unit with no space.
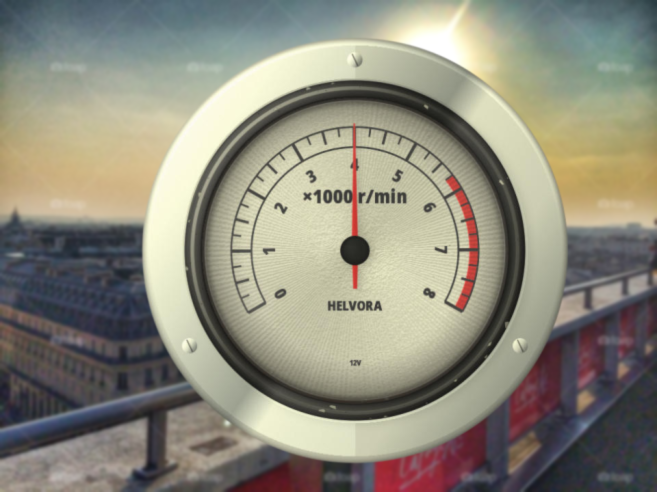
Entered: 4000,rpm
